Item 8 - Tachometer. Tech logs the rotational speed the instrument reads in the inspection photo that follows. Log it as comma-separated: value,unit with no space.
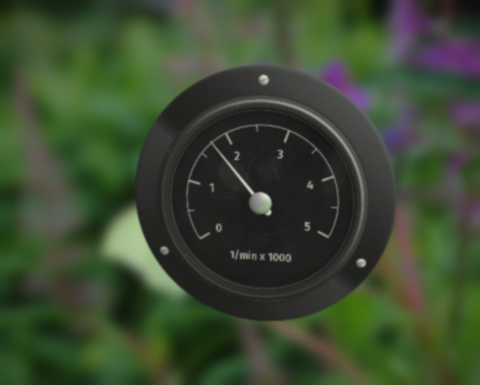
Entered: 1750,rpm
